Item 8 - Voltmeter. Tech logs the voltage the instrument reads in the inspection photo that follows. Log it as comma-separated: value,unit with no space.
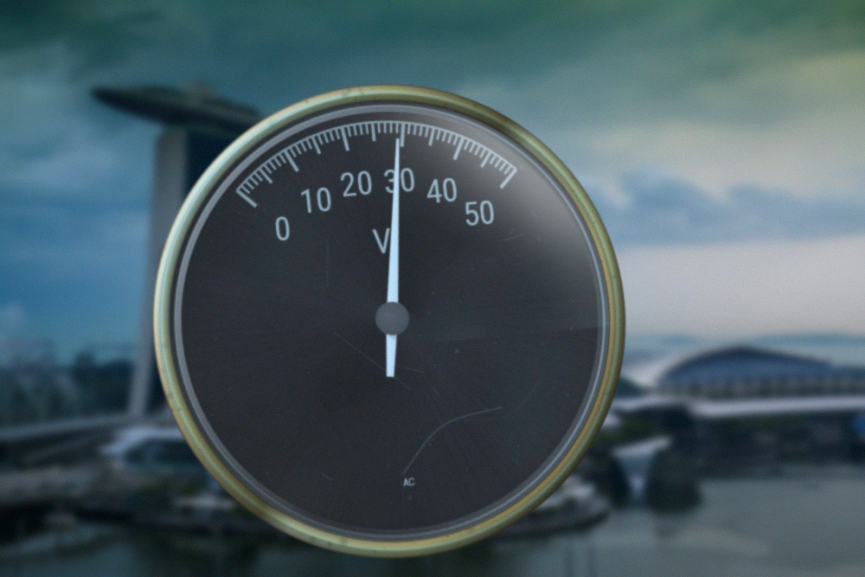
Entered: 29,V
